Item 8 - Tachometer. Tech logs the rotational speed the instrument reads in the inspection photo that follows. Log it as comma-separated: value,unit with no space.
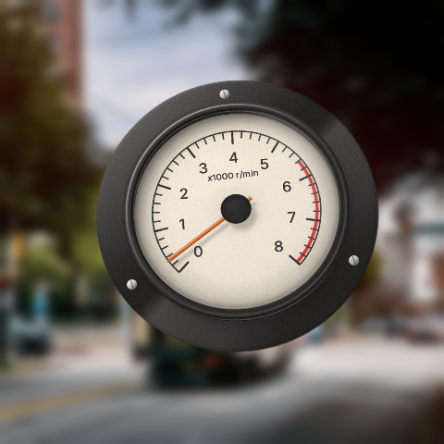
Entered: 300,rpm
